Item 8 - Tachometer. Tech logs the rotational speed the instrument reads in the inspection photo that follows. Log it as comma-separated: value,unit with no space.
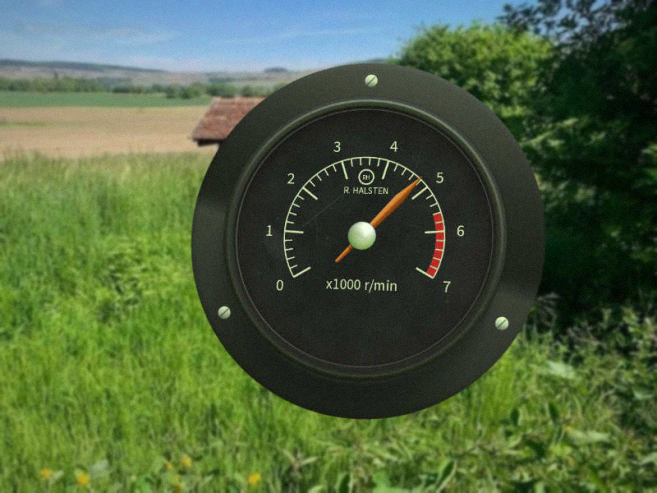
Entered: 4800,rpm
